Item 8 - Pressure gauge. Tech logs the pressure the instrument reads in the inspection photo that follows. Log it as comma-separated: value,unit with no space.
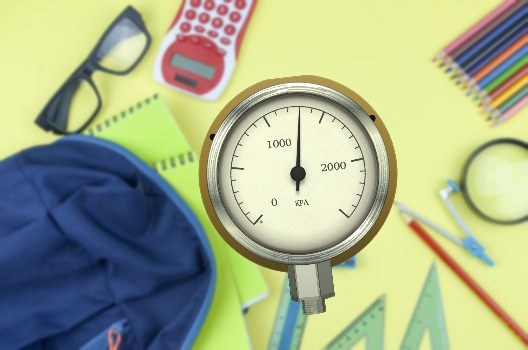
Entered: 1300,kPa
